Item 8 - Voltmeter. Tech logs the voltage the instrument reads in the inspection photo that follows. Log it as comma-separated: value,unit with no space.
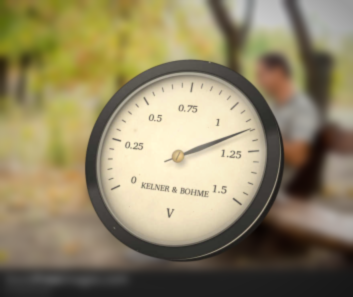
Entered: 1.15,V
